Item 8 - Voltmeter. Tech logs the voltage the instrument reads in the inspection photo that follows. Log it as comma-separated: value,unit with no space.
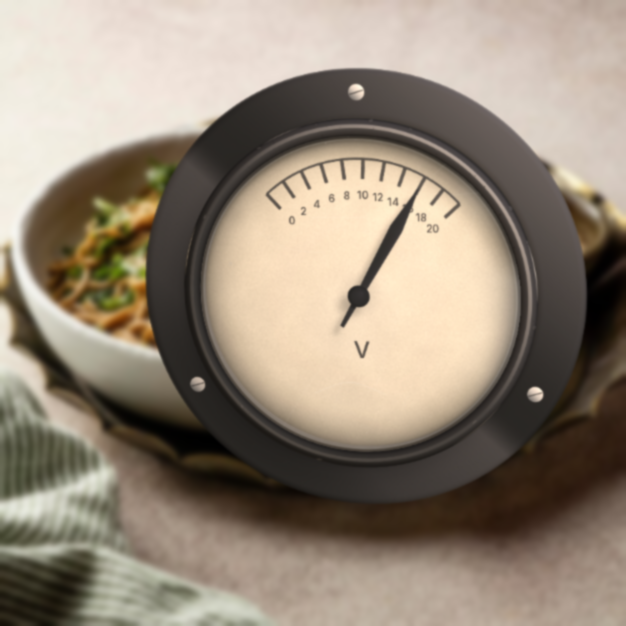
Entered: 16,V
